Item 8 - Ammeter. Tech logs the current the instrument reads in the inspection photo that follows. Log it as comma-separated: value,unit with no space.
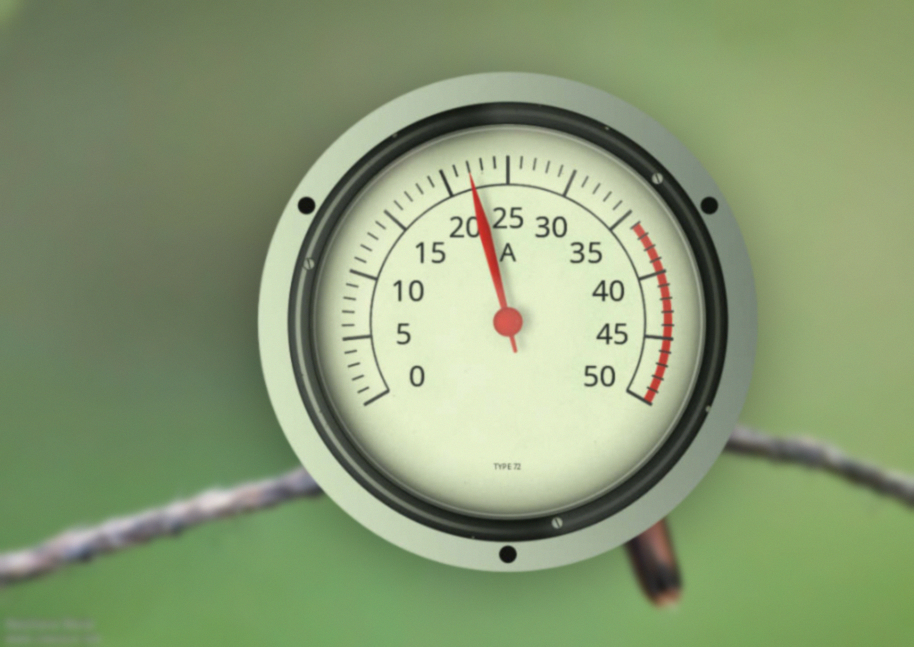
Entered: 22,A
